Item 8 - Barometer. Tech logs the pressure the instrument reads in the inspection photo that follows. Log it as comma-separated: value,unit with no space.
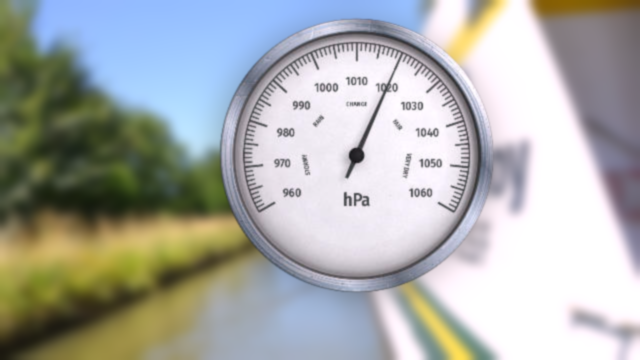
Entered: 1020,hPa
